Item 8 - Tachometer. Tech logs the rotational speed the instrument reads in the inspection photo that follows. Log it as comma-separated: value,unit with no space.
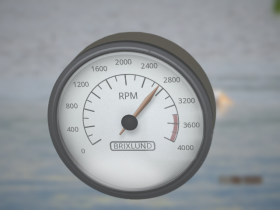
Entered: 2700,rpm
